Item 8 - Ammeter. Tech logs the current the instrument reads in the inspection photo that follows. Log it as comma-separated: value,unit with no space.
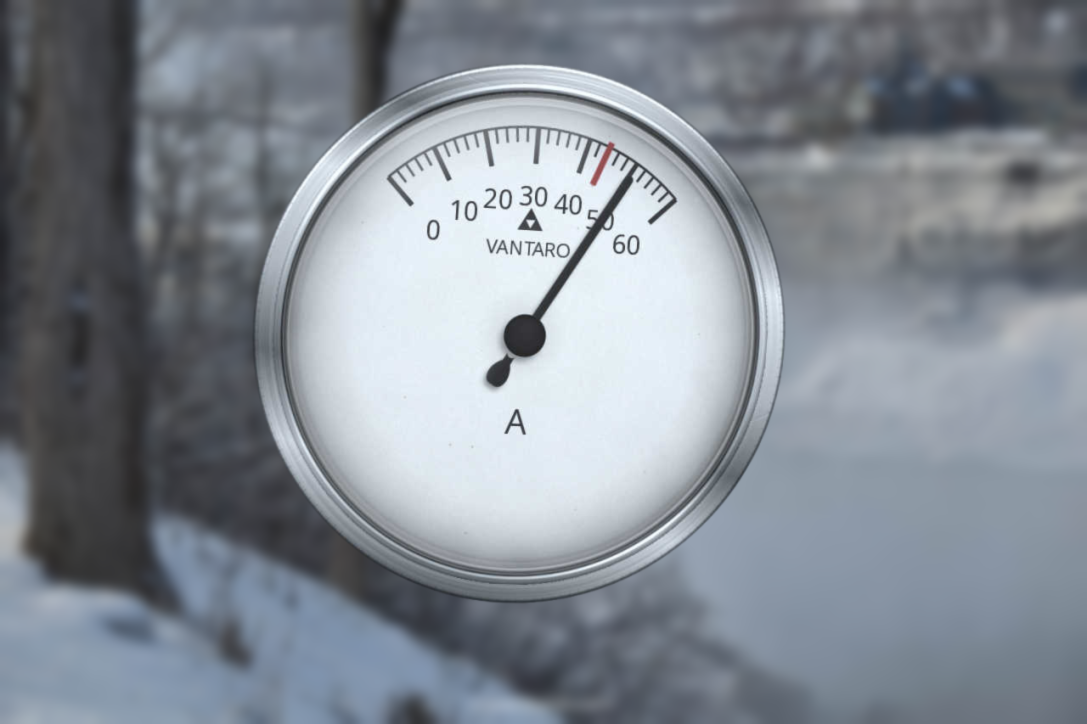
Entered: 50,A
